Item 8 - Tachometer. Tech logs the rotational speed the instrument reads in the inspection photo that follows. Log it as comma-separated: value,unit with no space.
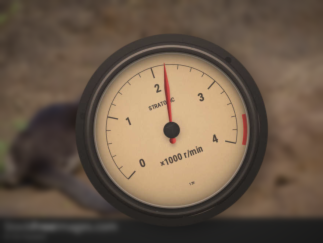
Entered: 2200,rpm
